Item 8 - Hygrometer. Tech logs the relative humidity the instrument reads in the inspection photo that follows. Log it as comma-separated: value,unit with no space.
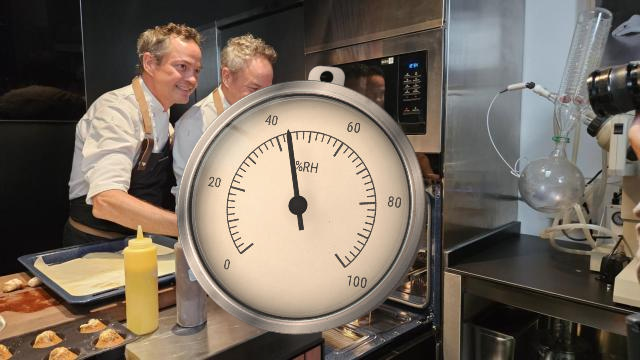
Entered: 44,%
